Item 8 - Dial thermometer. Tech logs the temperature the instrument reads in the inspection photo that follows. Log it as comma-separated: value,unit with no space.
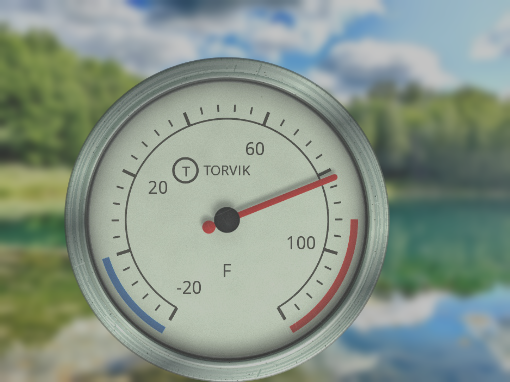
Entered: 82,°F
